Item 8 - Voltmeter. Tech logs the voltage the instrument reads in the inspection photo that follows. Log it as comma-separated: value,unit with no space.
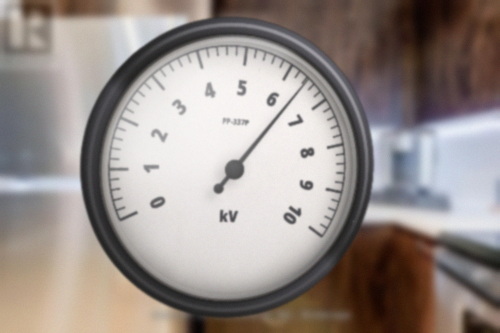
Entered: 6.4,kV
